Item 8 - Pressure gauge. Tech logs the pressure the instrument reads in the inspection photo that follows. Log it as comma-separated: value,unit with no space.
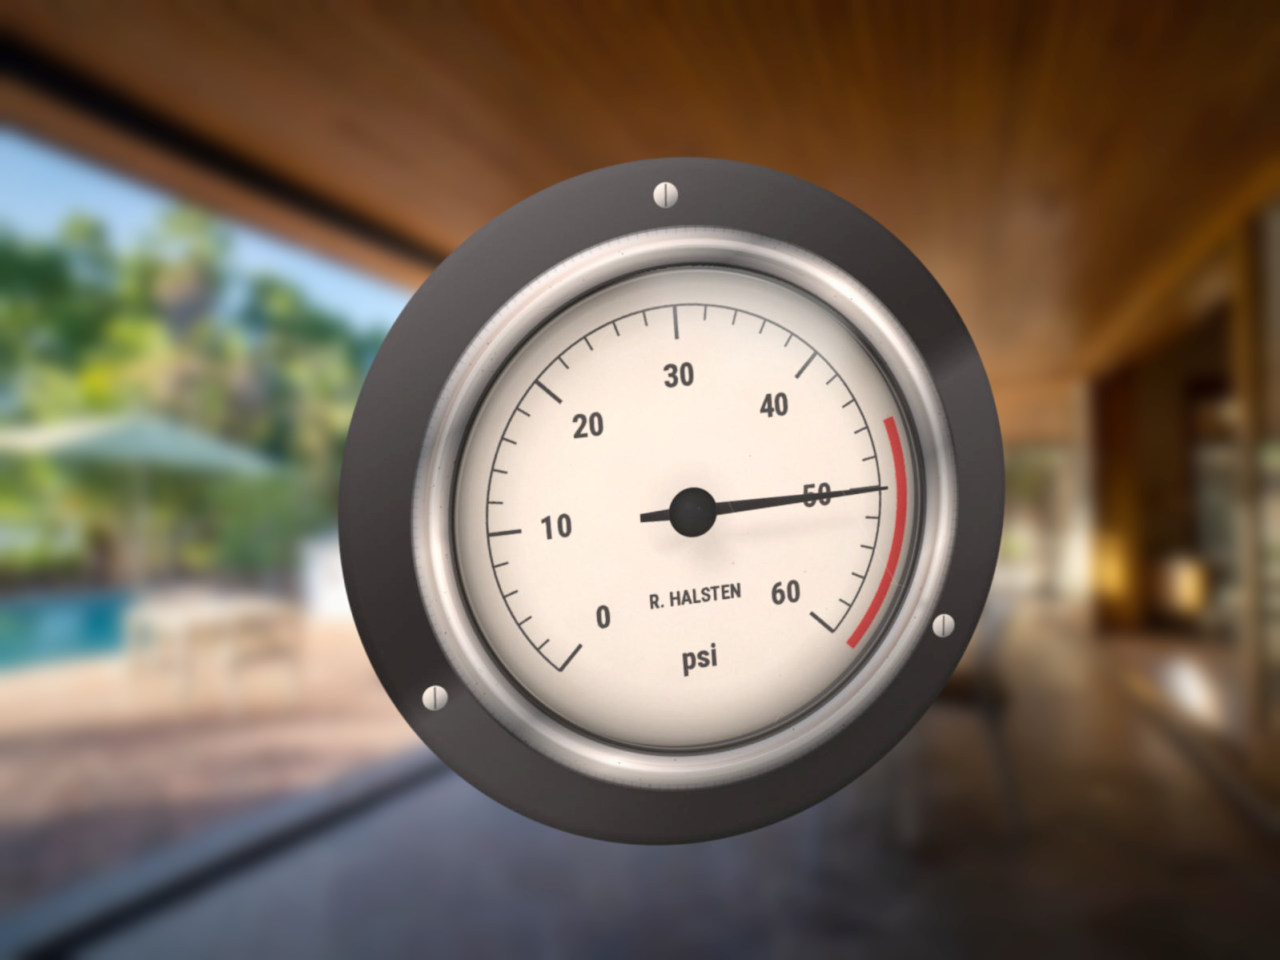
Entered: 50,psi
